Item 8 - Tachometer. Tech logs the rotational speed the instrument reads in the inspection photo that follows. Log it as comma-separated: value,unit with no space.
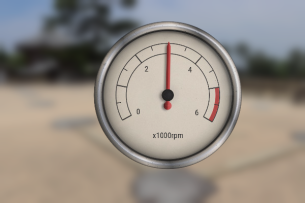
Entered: 3000,rpm
